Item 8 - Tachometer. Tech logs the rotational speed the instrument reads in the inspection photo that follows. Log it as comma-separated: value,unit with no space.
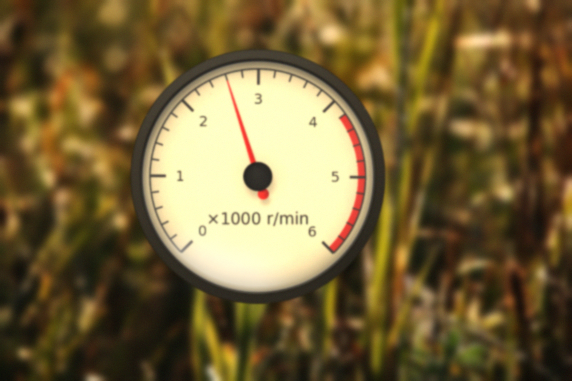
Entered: 2600,rpm
